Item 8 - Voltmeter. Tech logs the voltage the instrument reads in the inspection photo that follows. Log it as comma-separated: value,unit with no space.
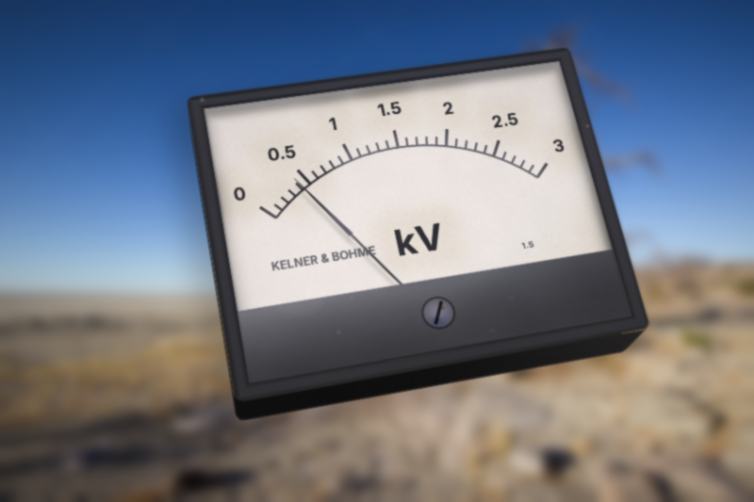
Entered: 0.4,kV
